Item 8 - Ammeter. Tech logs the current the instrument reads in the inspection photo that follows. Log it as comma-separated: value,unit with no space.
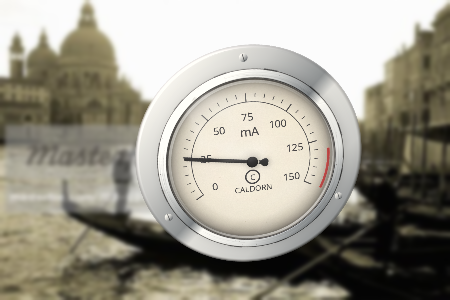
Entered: 25,mA
